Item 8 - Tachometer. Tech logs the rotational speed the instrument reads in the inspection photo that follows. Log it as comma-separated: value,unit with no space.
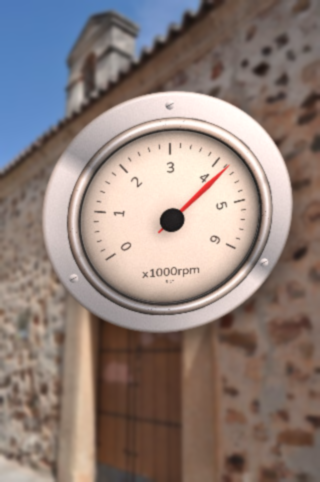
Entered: 4200,rpm
